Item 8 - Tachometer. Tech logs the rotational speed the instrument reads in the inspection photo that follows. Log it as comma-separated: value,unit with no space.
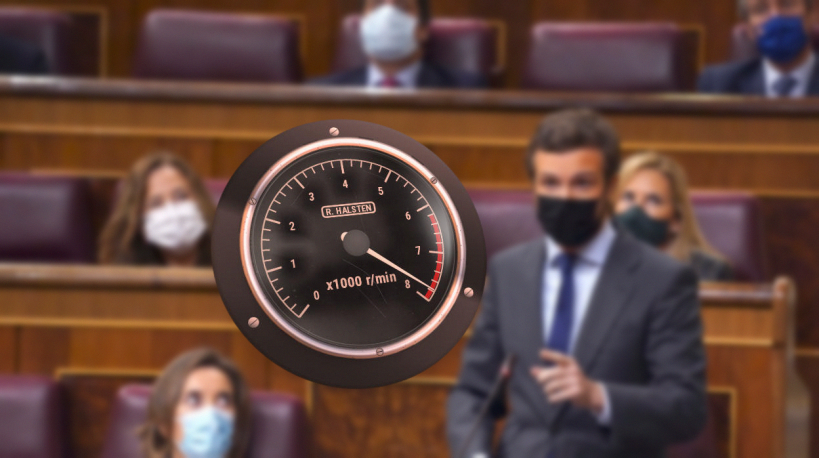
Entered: 7800,rpm
